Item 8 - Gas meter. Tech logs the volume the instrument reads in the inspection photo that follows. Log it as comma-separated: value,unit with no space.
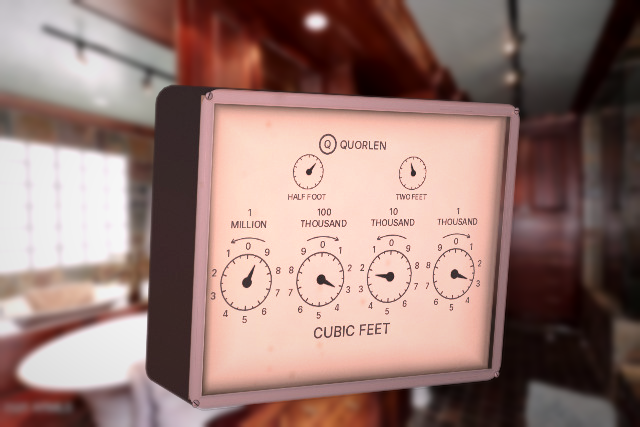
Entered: 932300,ft³
